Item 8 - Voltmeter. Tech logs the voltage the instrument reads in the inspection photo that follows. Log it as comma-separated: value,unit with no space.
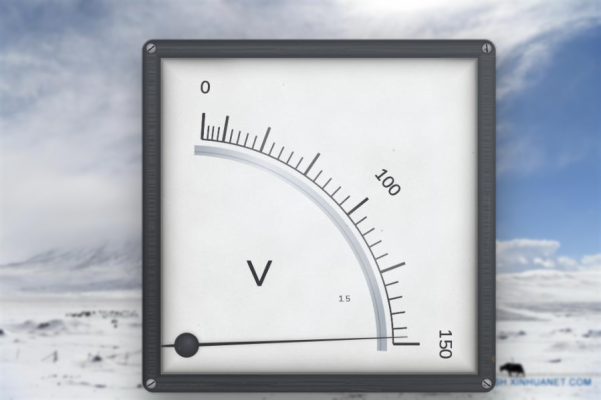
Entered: 147.5,V
